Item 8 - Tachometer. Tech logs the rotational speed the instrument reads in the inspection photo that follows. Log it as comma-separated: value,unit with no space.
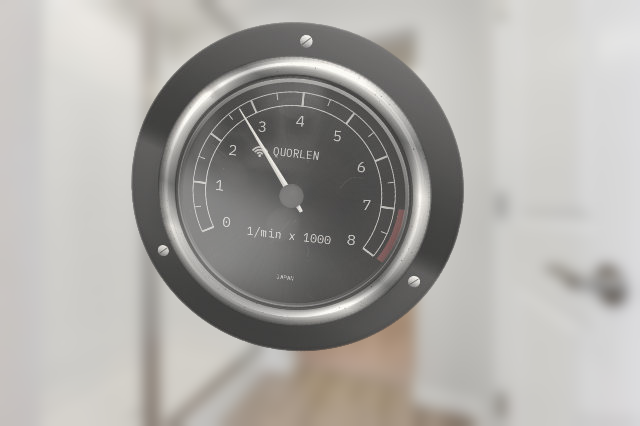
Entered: 2750,rpm
